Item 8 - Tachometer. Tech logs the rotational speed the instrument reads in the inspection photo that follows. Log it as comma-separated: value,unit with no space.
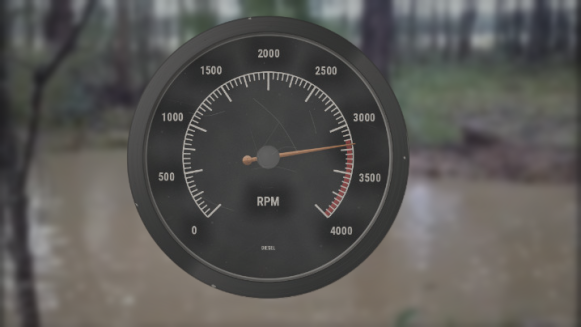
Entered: 3200,rpm
